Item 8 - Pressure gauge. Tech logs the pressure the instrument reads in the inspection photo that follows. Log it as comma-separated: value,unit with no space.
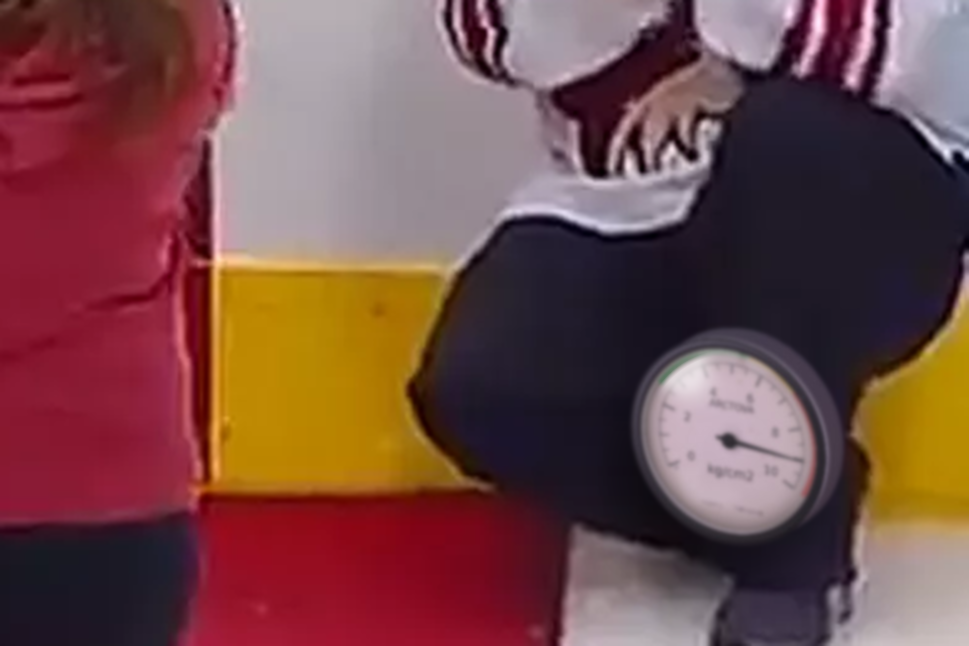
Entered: 9,kg/cm²
